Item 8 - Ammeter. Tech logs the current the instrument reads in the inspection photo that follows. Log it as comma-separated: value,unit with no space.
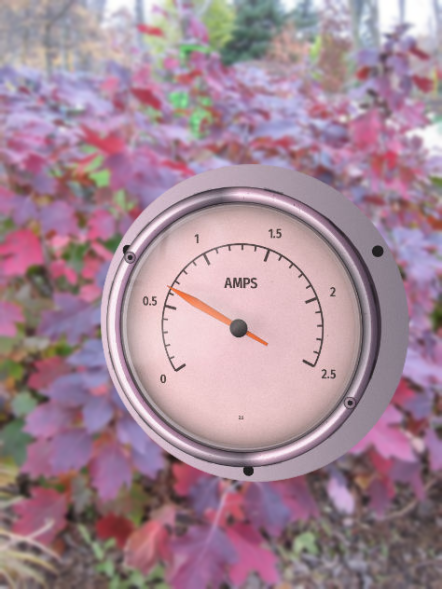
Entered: 0.65,A
